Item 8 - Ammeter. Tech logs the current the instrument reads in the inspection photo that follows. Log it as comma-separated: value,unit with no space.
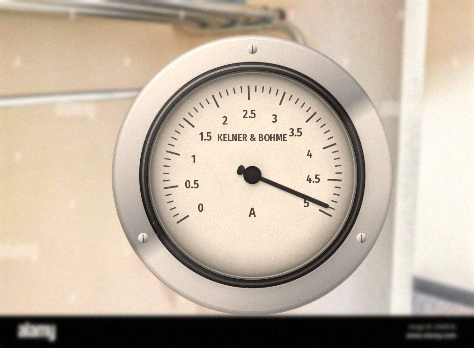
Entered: 4.9,A
